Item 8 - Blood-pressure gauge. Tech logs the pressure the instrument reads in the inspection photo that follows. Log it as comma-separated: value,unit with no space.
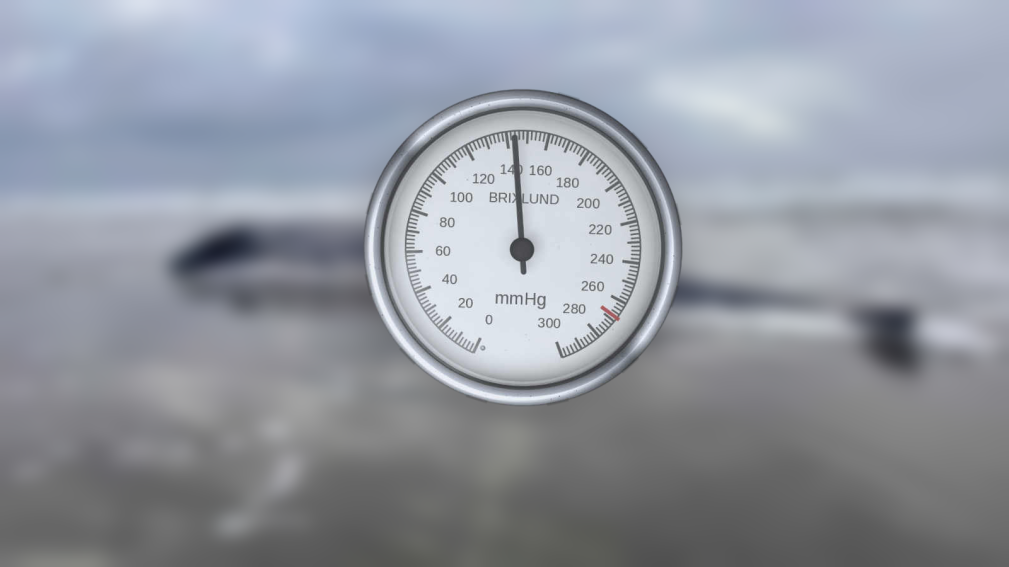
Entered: 144,mmHg
